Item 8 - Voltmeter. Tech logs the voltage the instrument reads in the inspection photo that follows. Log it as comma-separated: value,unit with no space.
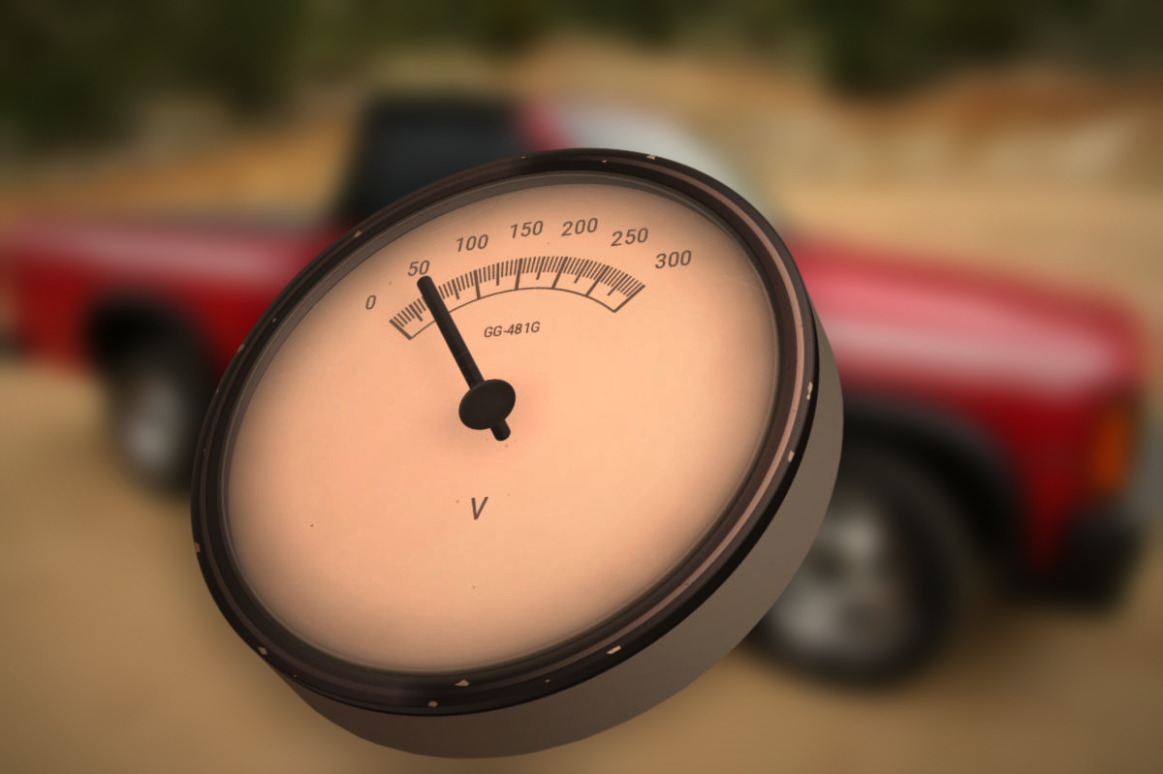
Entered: 50,V
